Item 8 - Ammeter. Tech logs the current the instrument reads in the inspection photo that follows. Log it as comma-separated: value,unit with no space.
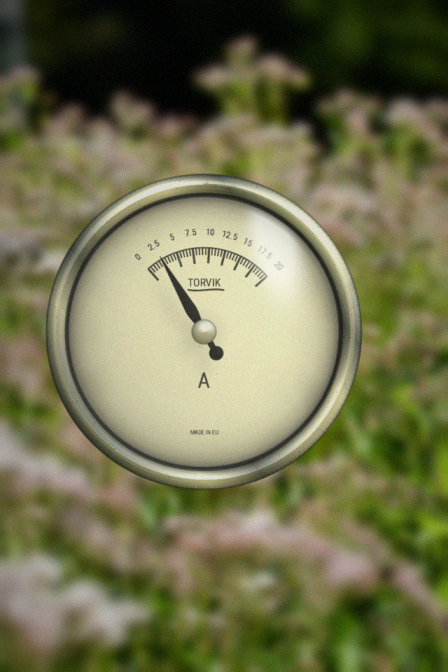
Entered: 2.5,A
